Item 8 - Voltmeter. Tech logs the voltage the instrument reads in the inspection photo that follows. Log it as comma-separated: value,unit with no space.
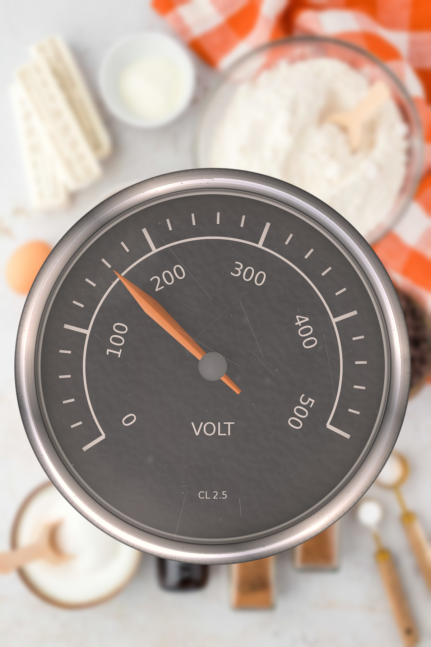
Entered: 160,V
